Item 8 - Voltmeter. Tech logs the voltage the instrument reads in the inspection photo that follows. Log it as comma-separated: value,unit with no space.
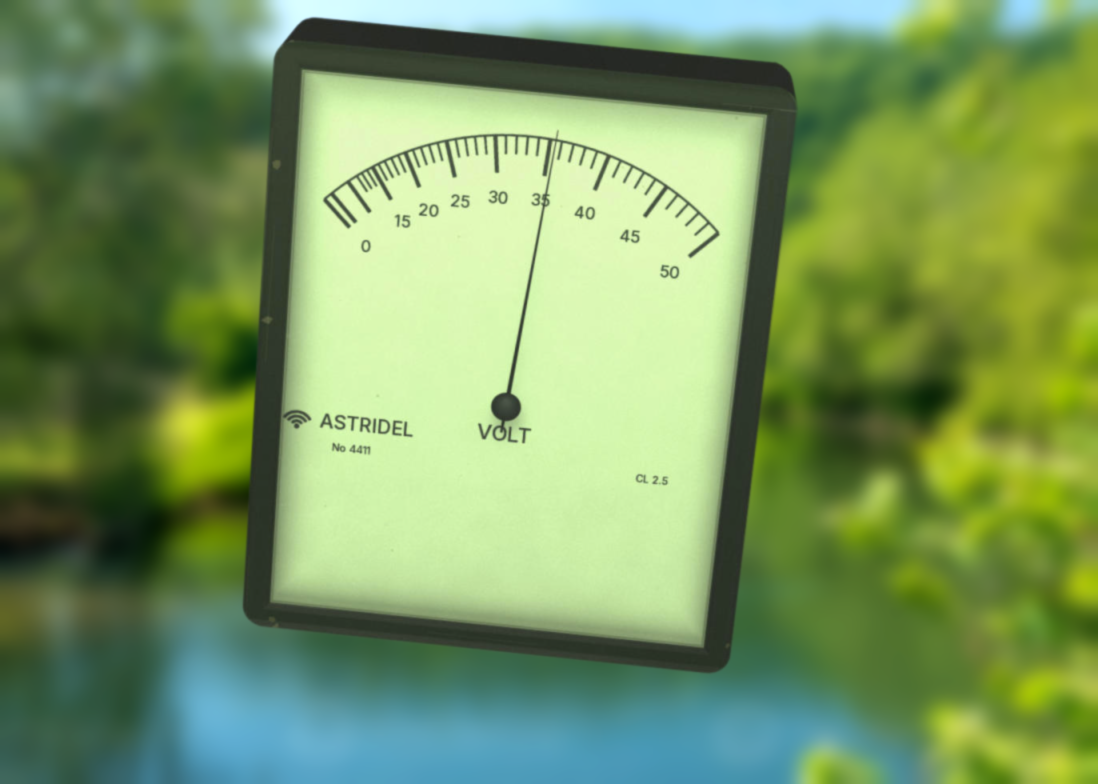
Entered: 35.5,V
